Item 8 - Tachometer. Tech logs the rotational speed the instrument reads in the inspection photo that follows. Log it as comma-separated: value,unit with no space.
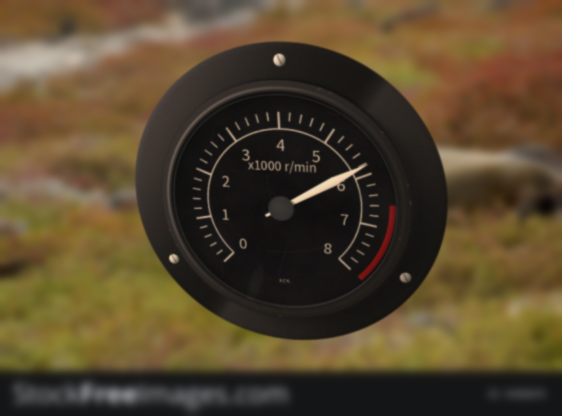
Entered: 5800,rpm
